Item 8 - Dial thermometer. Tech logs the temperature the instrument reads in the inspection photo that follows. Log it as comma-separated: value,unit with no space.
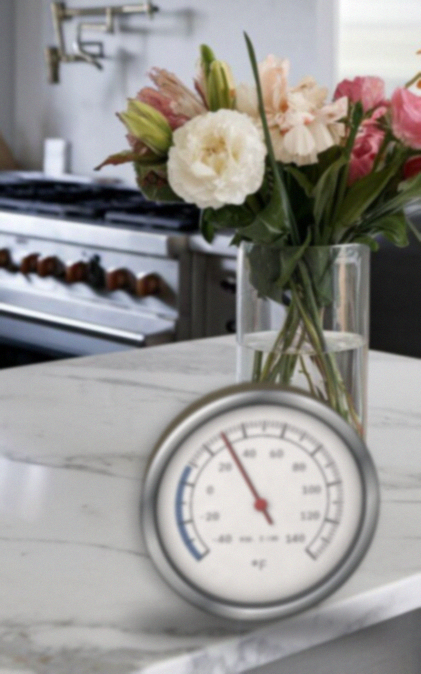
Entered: 30,°F
